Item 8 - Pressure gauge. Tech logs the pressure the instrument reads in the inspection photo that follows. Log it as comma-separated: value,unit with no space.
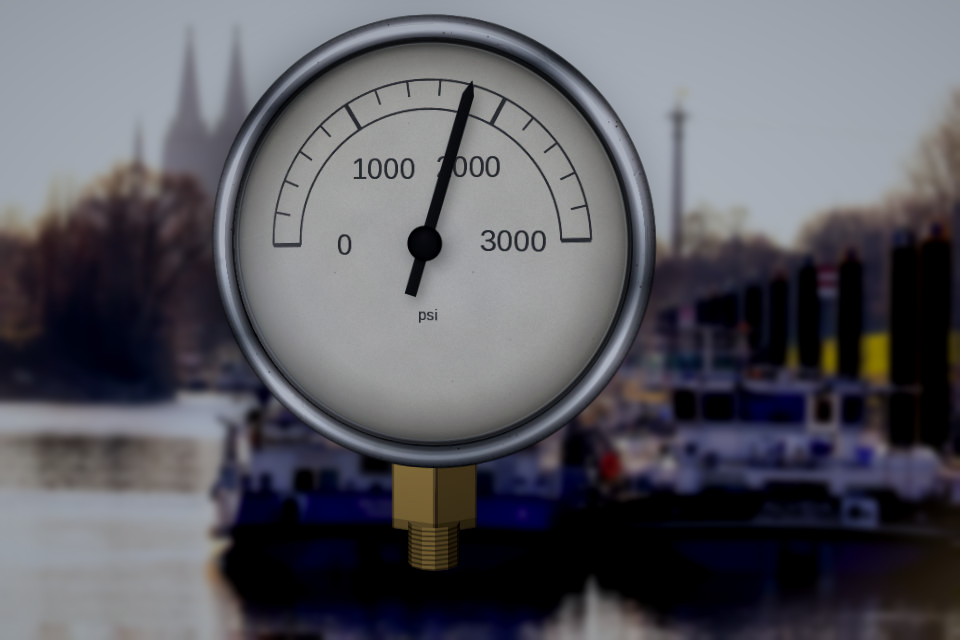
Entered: 1800,psi
